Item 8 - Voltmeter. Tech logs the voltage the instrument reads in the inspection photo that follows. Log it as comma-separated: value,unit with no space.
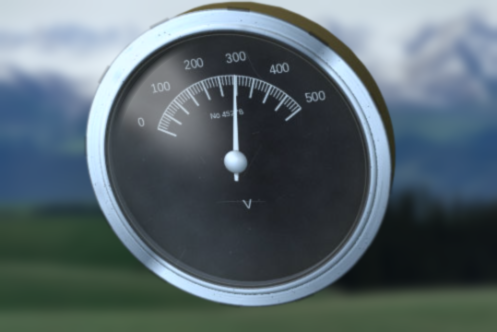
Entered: 300,V
